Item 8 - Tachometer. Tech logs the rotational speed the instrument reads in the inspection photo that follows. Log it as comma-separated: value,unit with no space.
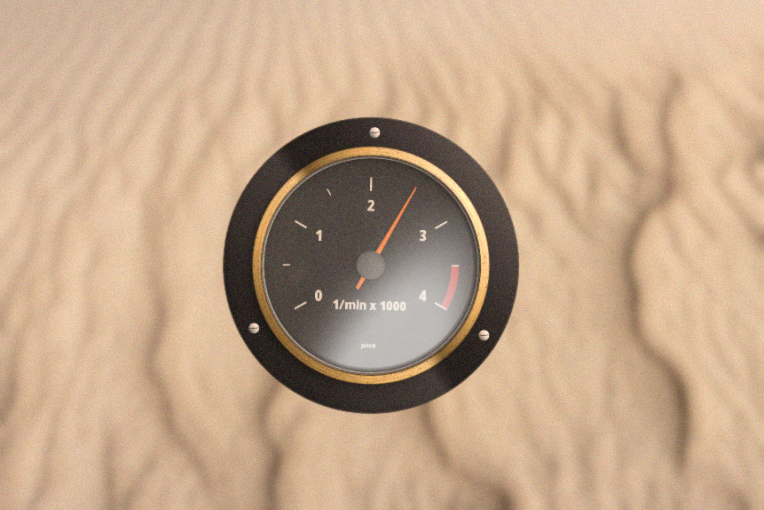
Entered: 2500,rpm
